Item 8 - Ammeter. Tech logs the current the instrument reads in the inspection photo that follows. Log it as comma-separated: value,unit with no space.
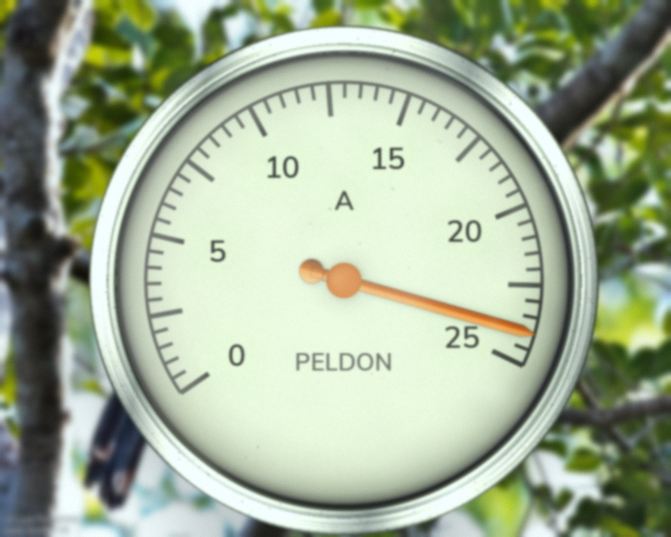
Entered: 24,A
